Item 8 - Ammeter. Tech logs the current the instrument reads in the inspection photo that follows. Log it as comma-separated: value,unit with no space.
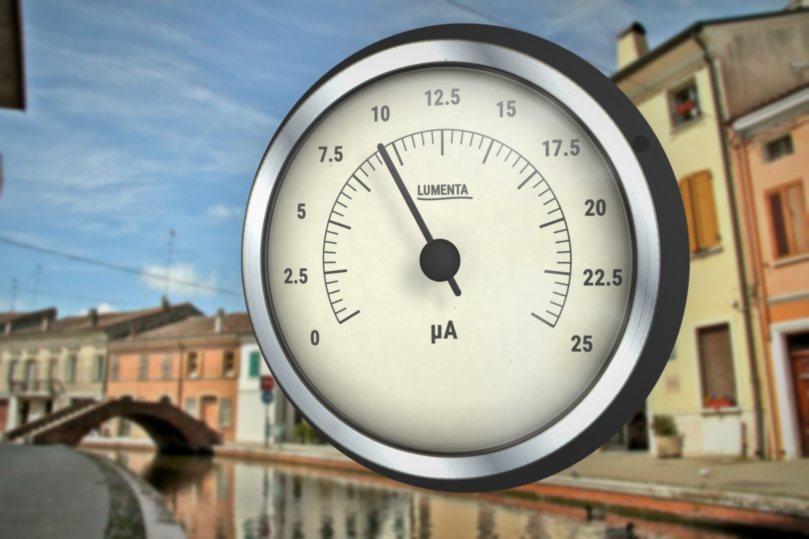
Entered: 9.5,µA
